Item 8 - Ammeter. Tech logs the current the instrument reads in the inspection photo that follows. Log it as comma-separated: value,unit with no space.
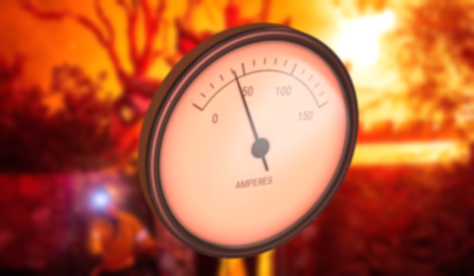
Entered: 40,A
